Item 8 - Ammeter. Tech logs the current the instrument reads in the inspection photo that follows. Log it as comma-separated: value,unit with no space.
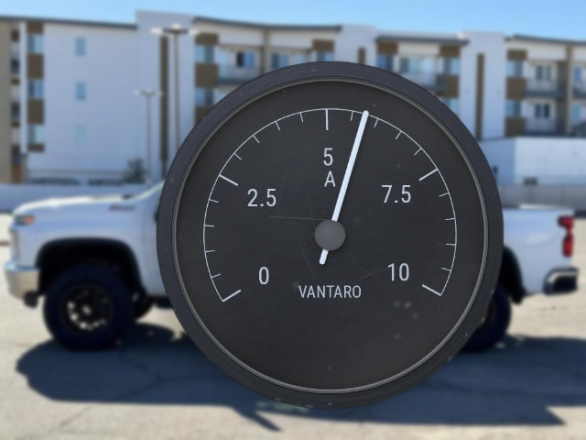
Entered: 5.75,A
